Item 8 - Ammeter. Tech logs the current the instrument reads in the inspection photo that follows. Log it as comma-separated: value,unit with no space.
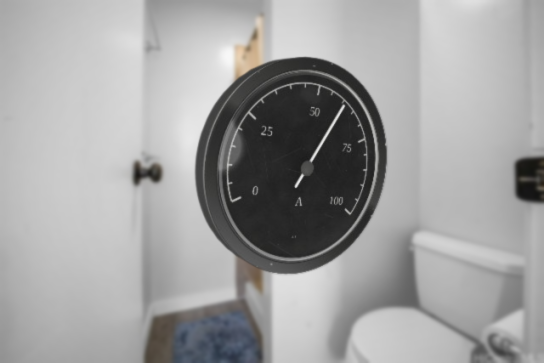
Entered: 60,A
